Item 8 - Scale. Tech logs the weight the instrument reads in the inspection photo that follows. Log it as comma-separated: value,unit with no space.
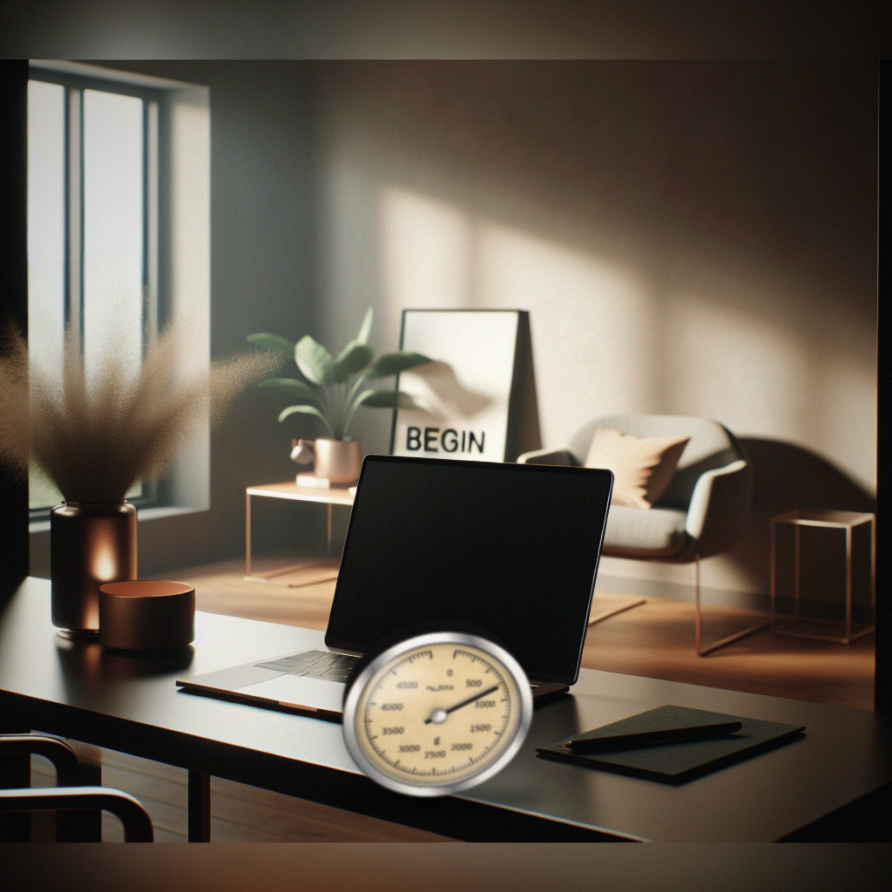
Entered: 750,g
